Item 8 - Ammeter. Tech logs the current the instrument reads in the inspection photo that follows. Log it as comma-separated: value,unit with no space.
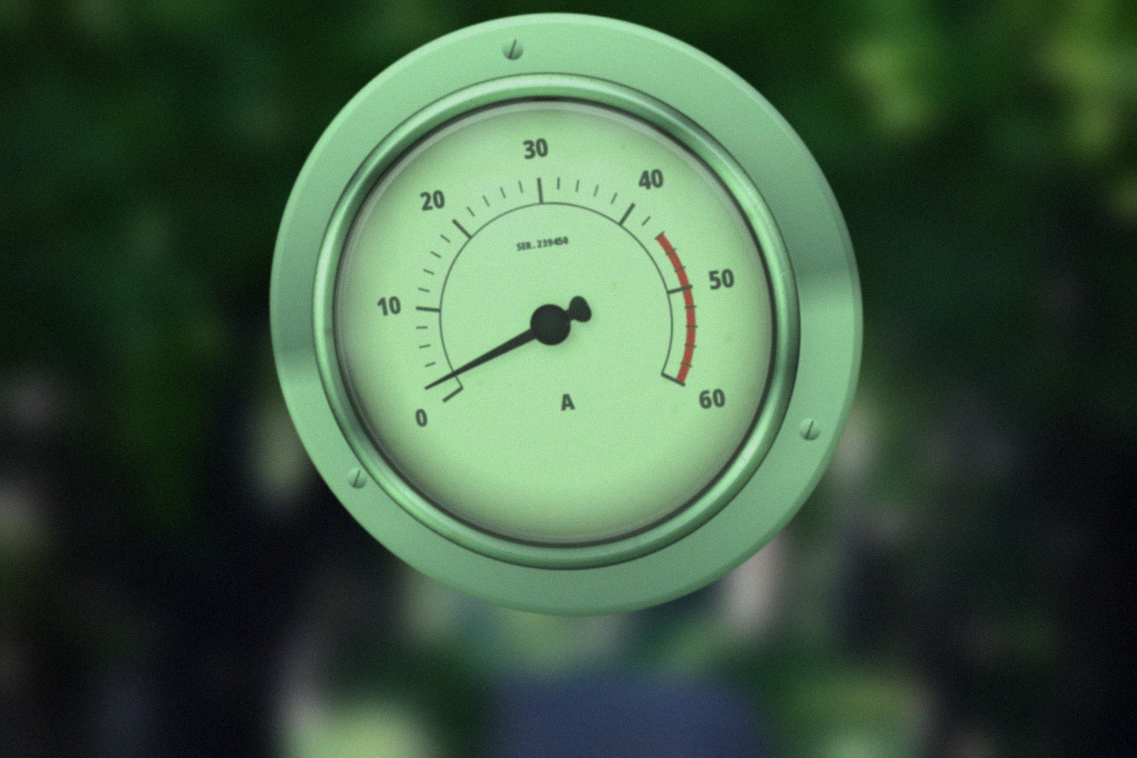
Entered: 2,A
